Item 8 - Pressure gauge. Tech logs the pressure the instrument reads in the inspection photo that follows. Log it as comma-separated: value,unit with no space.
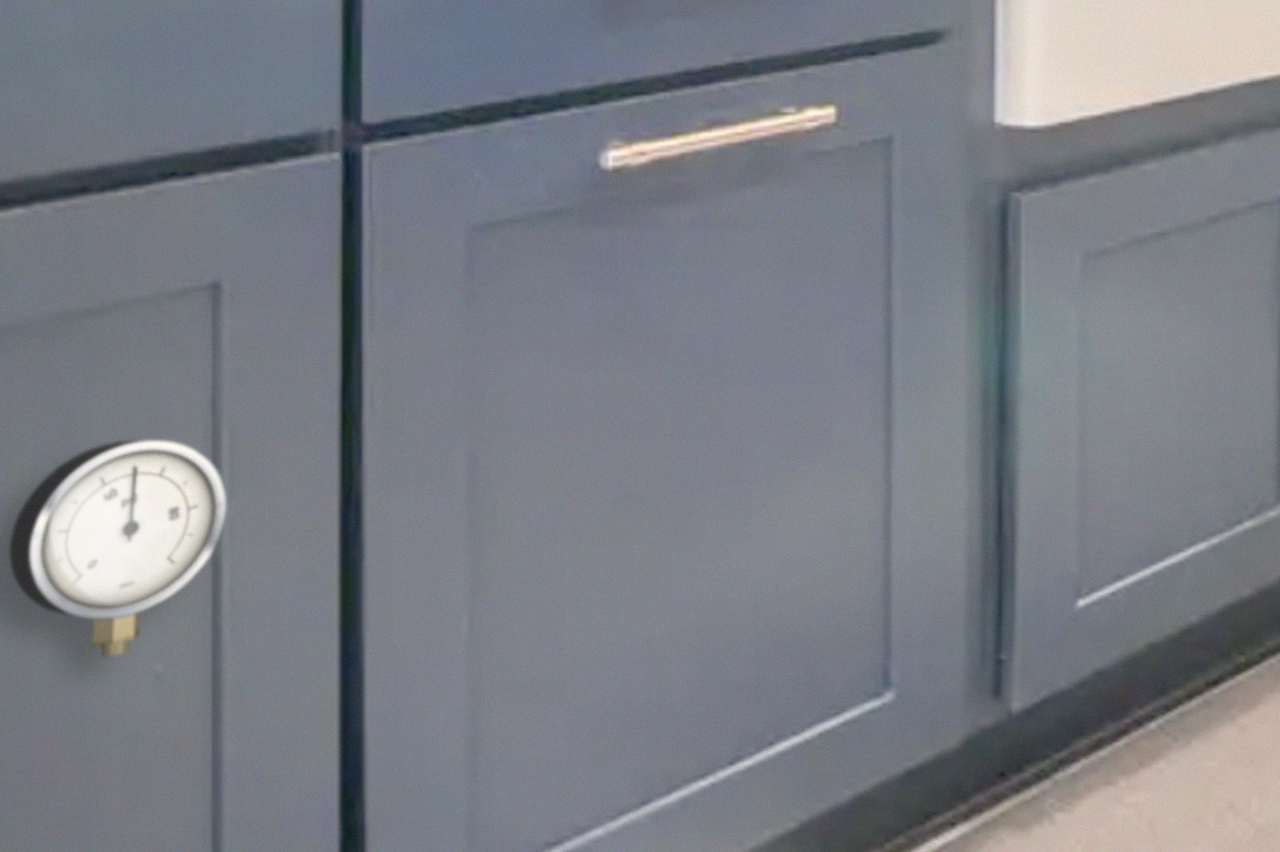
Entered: 50,psi
